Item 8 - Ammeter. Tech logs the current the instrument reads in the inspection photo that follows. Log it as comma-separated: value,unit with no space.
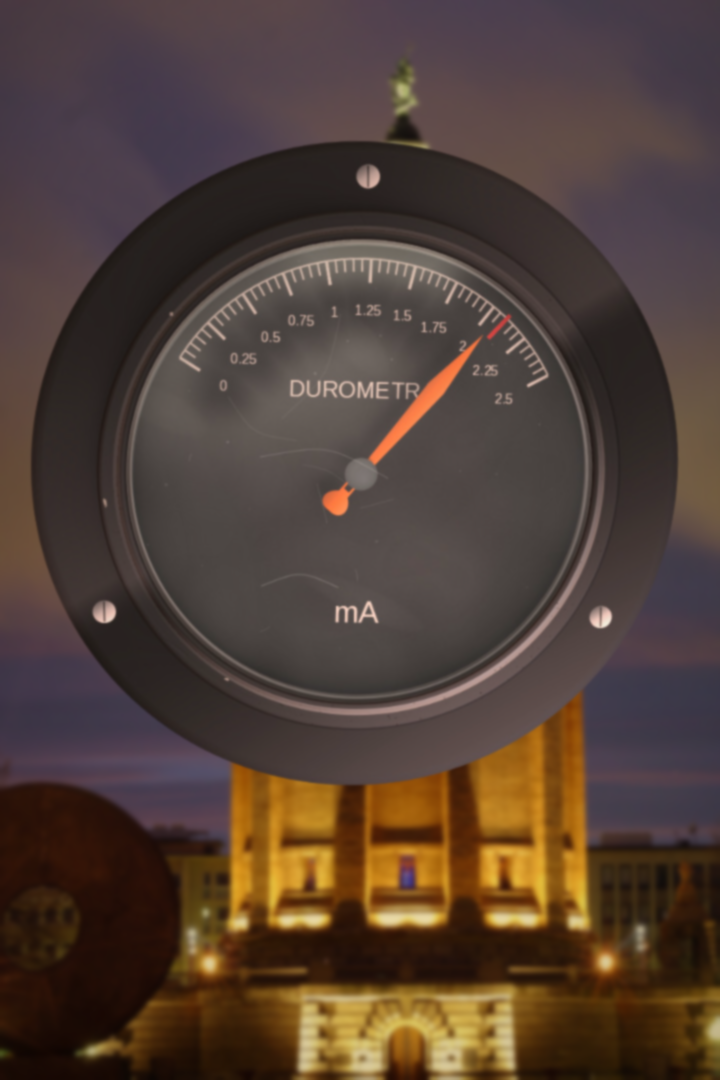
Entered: 2.05,mA
